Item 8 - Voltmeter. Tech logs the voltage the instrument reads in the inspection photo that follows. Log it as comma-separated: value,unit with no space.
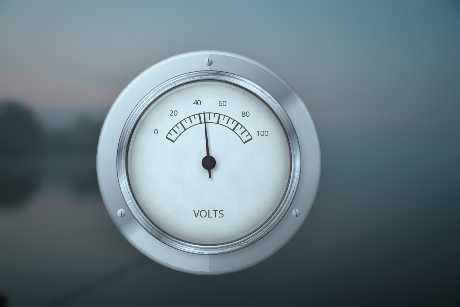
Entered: 45,V
